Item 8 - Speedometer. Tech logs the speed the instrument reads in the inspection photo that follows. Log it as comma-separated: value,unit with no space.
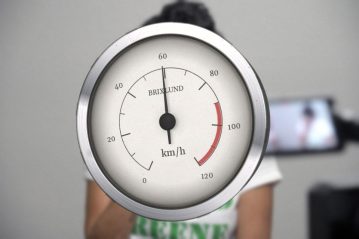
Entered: 60,km/h
